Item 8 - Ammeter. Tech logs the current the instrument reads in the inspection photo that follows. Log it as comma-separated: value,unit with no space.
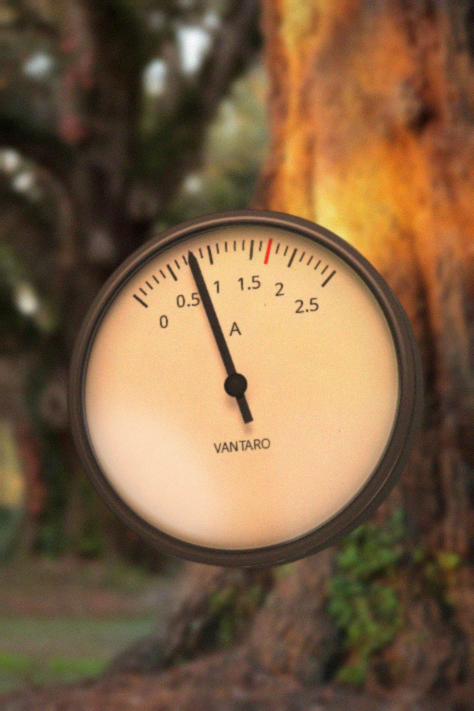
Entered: 0.8,A
